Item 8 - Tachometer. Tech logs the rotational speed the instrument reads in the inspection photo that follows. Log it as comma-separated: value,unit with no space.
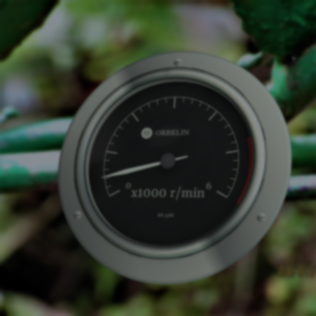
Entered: 400,rpm
